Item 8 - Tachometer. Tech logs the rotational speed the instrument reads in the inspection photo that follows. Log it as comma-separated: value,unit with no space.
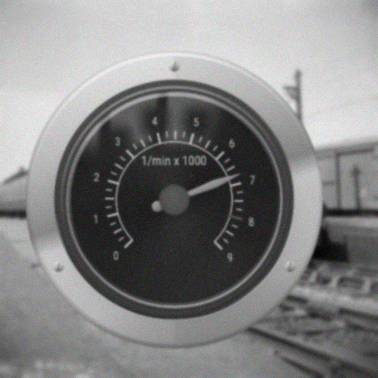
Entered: 6750,rpm
